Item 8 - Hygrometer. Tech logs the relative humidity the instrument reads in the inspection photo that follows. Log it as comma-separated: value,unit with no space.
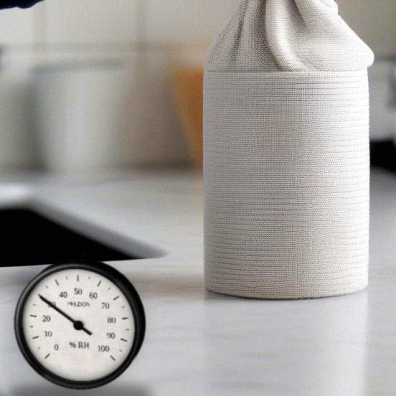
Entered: 30,%
